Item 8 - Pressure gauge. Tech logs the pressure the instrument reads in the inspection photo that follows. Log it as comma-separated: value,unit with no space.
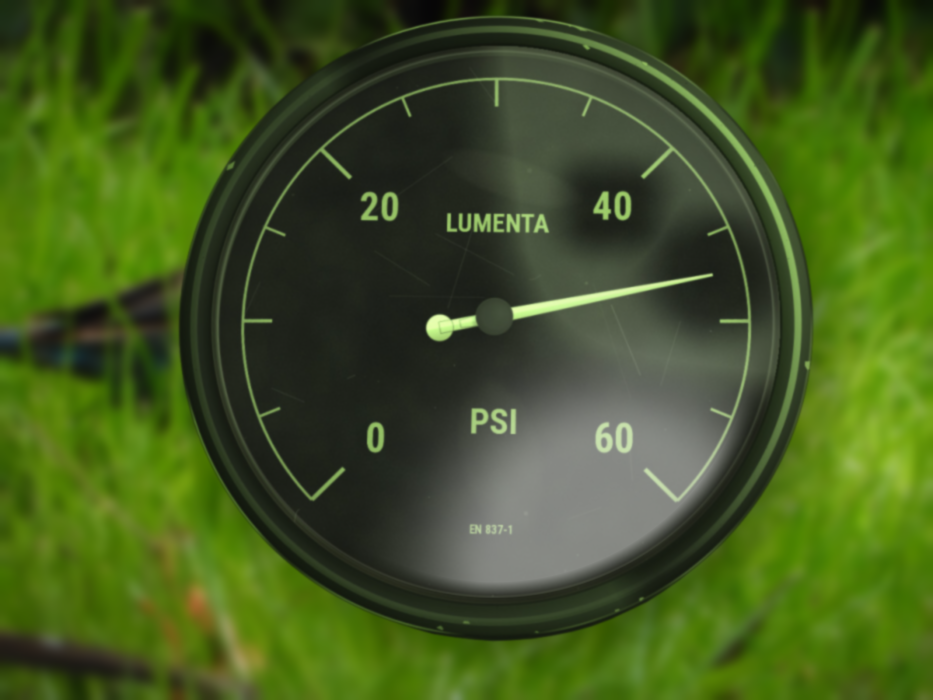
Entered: 47.5,psi
